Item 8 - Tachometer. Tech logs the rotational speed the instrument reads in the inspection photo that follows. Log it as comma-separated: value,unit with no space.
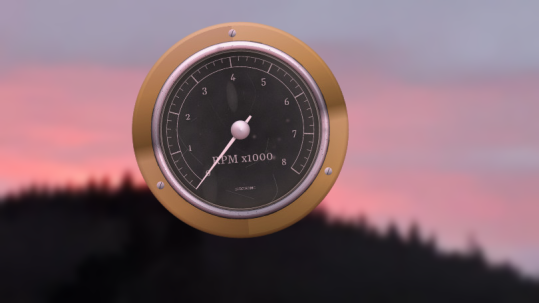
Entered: 0,rpm
